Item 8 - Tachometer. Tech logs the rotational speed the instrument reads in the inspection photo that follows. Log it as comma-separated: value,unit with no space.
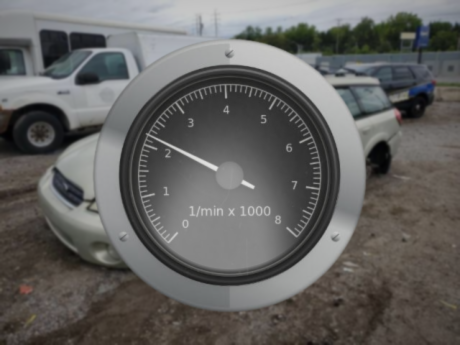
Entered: 2200,rpm
